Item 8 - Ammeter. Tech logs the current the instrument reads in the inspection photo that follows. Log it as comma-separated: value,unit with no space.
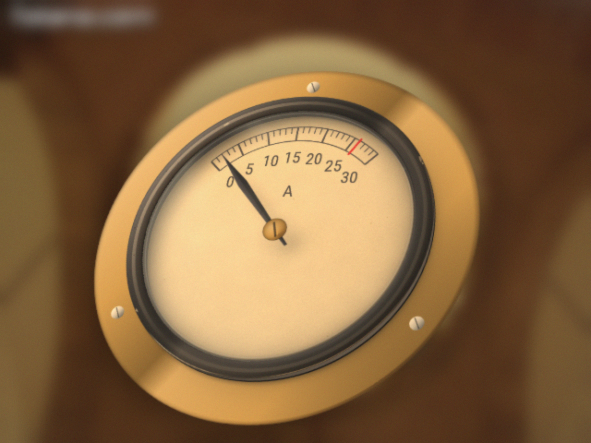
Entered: 2,A
